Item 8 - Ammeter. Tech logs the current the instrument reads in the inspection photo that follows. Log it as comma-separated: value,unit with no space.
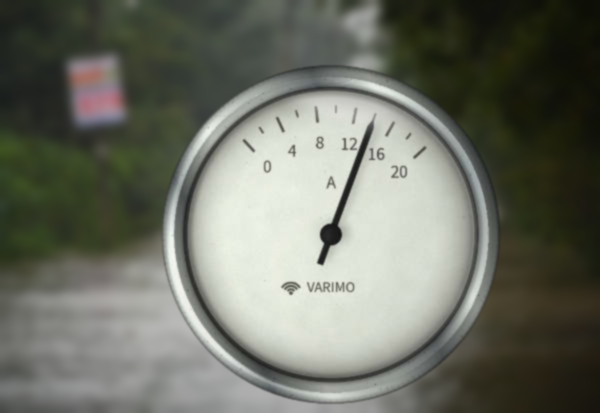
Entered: 14,A
